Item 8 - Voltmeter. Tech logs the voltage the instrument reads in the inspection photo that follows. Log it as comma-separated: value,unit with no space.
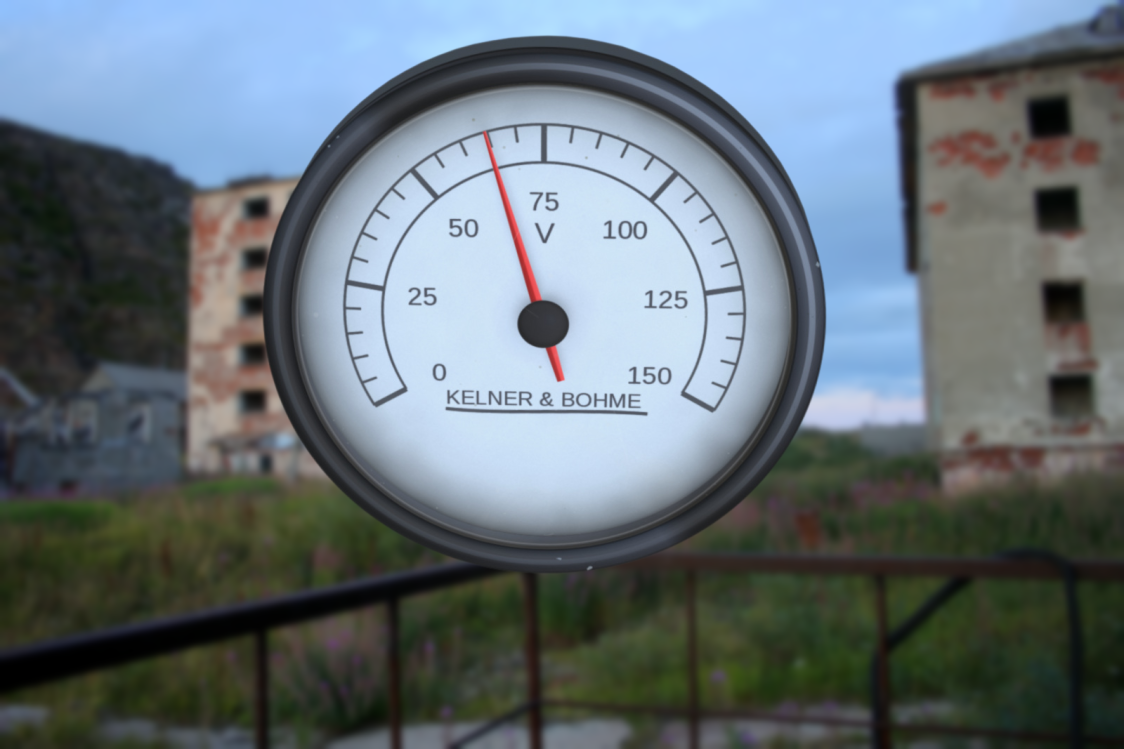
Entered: 65,V
